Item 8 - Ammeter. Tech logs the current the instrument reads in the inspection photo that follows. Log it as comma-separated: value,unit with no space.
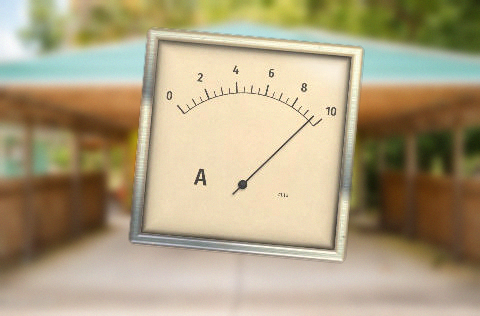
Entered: 9.5,A
